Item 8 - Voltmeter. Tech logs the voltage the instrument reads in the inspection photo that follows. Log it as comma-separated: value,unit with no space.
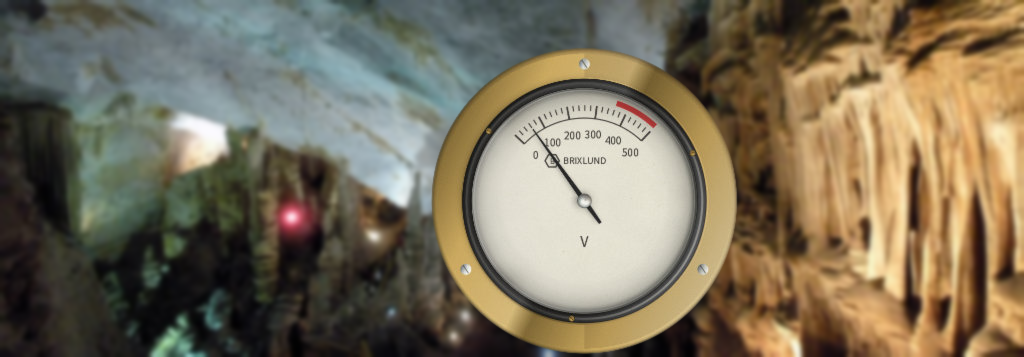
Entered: 60,V
